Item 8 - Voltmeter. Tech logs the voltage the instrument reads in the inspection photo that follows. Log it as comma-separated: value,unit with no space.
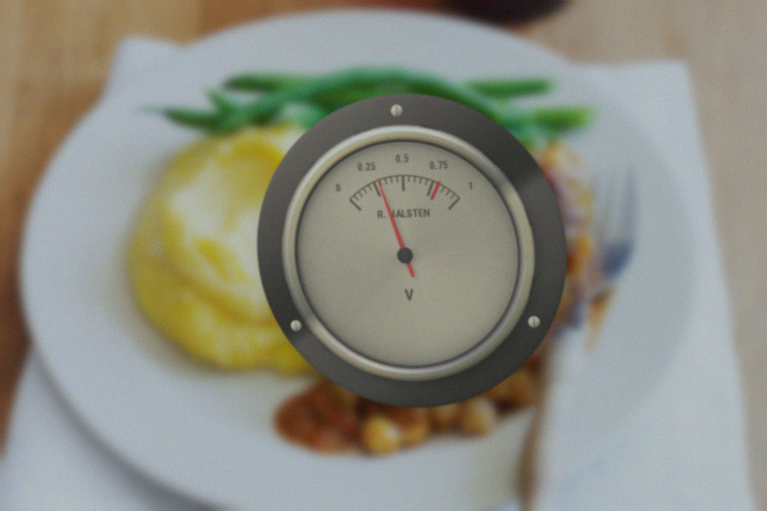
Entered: 0.3,V
